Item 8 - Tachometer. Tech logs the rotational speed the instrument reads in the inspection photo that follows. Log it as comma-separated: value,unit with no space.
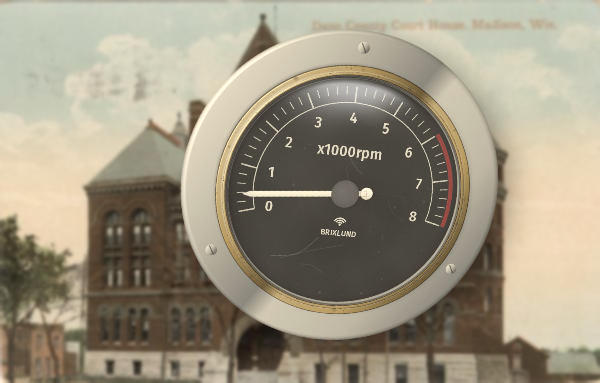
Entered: 400,rpm
